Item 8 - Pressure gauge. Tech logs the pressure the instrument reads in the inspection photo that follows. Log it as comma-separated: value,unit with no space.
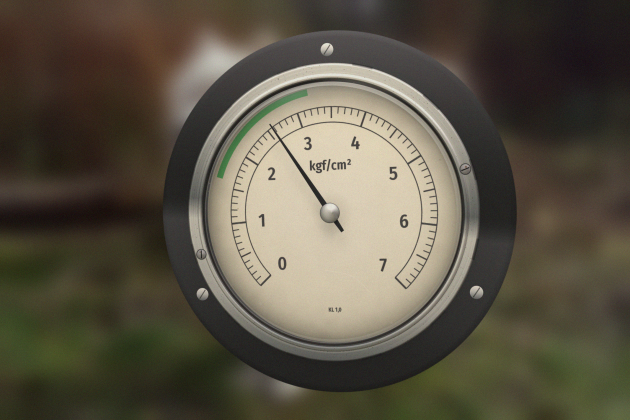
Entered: 2.6,kg/cm²
